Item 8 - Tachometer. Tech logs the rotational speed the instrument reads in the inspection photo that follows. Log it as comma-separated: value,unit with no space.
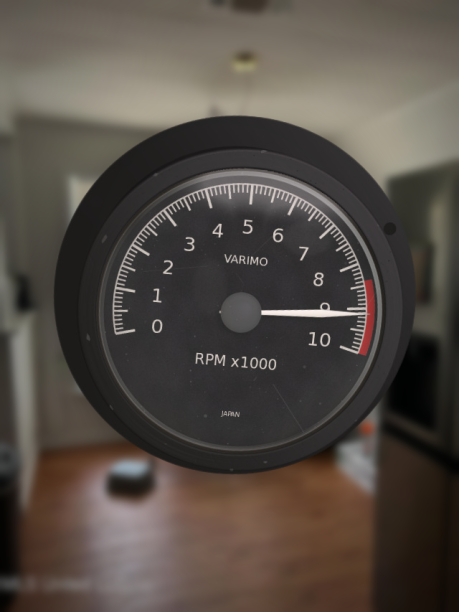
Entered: 9100,rpm
